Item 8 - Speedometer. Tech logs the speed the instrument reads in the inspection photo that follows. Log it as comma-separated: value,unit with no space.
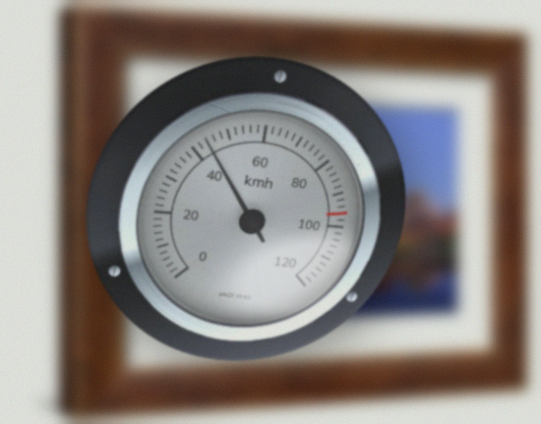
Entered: 44,km/h
